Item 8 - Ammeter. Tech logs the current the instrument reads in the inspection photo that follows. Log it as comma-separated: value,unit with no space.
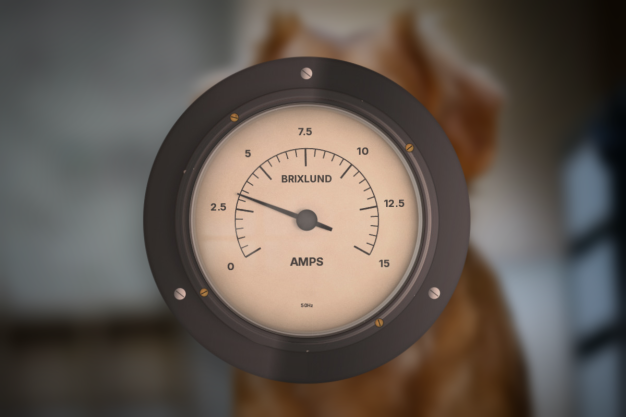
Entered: 3.25,A
